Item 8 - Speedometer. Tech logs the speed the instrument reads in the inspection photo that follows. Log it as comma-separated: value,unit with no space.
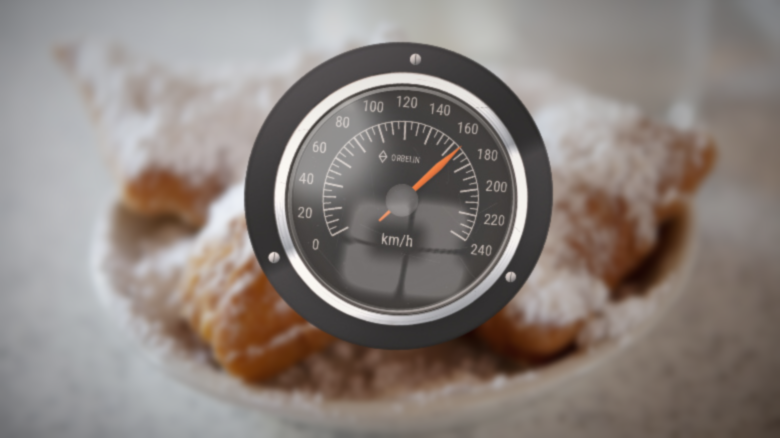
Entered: 165,km/h
